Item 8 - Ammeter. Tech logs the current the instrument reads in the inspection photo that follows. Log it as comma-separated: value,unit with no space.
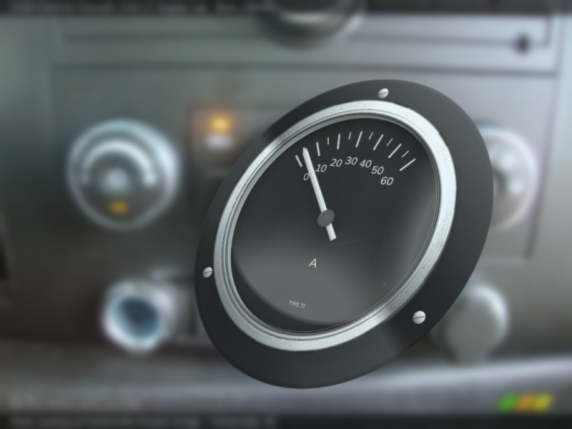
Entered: 5,A
